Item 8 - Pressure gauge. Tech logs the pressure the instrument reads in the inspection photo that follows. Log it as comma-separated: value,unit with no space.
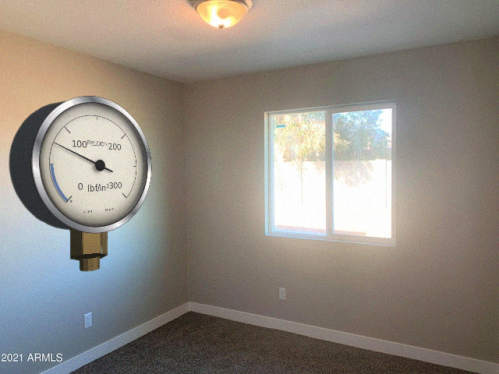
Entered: 75,psi
